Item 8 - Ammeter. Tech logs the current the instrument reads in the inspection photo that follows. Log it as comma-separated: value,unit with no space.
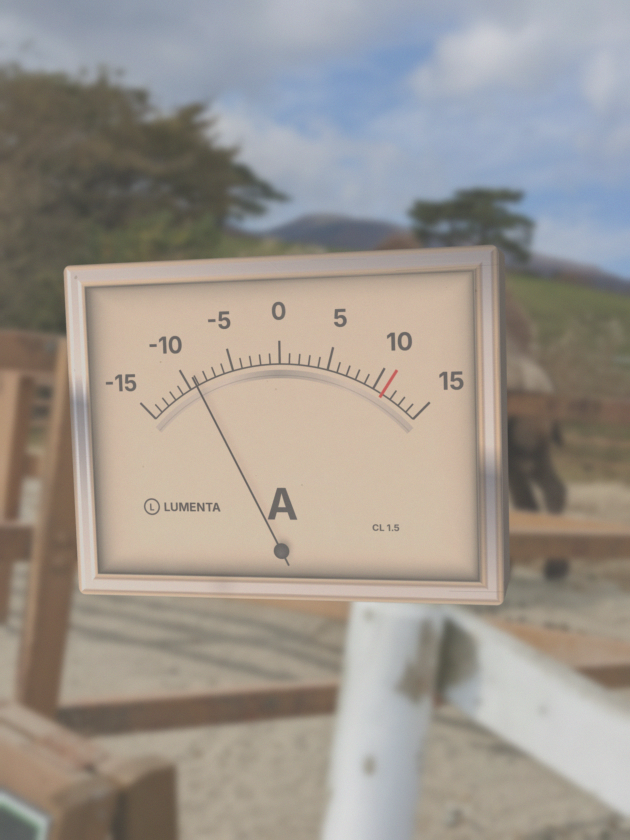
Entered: -9,A
